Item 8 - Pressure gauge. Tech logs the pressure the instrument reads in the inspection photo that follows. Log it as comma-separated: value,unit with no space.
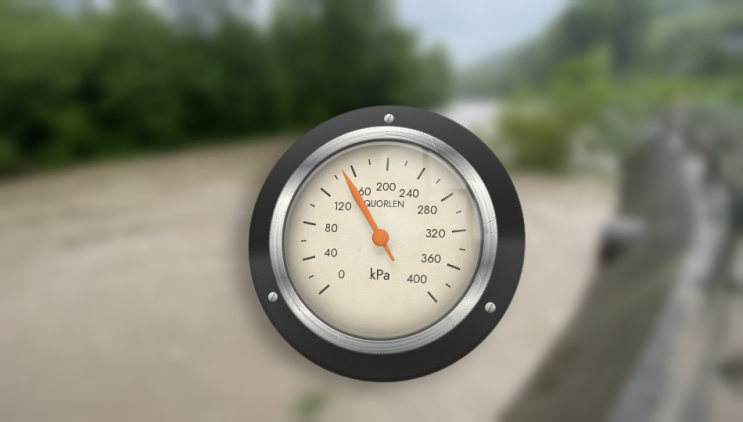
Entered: 150,kPa
